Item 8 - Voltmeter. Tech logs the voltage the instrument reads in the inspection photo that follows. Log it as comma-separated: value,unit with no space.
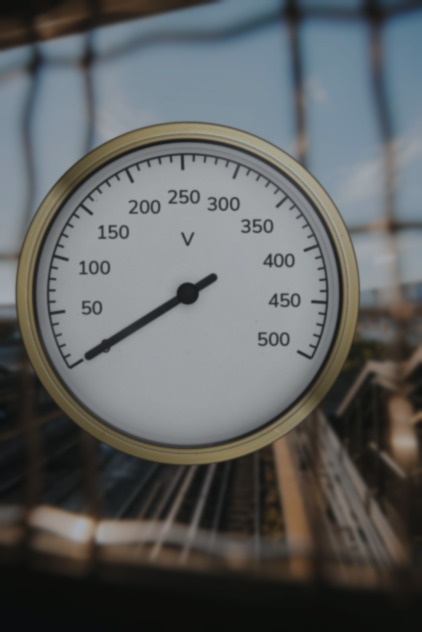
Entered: 0,V
